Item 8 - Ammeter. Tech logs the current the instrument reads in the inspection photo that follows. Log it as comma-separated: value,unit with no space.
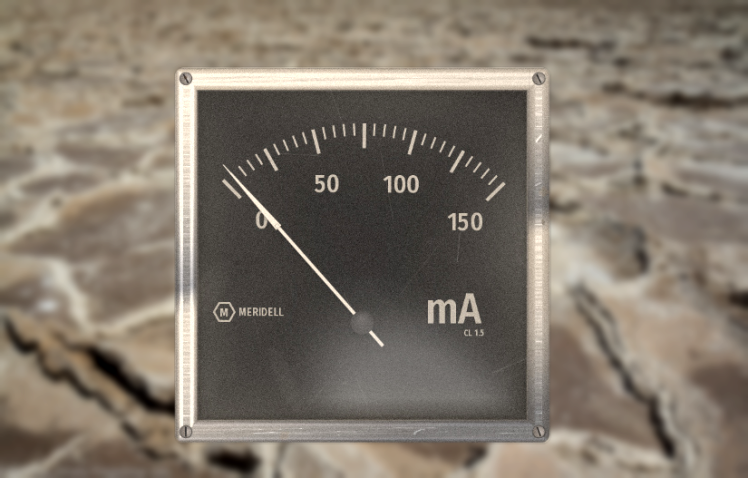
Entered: 5,mA
